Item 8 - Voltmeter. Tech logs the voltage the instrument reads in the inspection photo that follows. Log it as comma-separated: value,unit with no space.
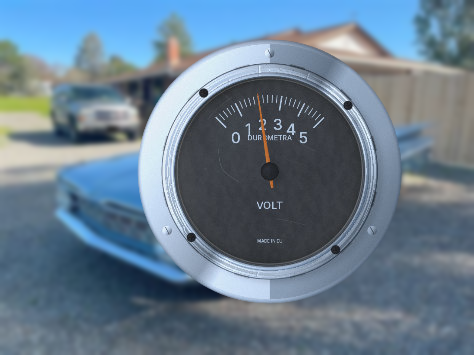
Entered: 2,V
